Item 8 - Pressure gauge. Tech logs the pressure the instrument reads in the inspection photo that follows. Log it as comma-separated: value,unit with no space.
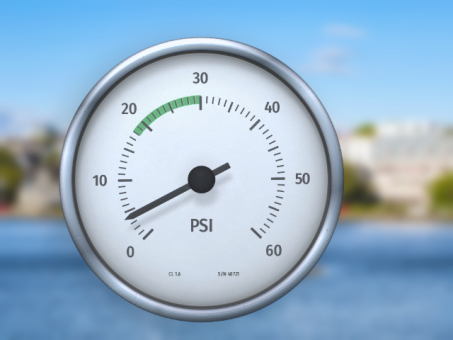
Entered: 4,psi
